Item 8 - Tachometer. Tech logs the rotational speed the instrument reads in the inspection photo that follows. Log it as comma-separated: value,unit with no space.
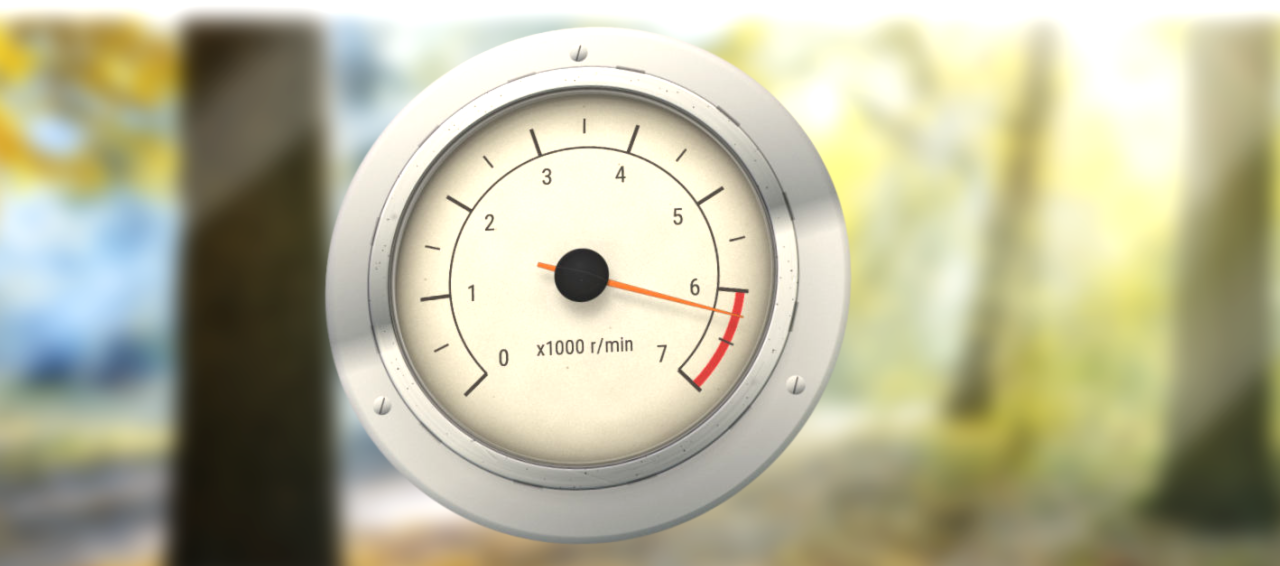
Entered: 6250,rpm
